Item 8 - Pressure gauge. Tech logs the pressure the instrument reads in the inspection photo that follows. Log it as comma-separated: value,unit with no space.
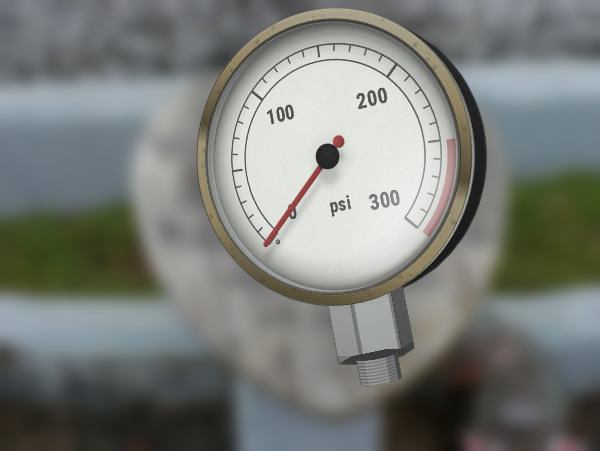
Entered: 0,psi
